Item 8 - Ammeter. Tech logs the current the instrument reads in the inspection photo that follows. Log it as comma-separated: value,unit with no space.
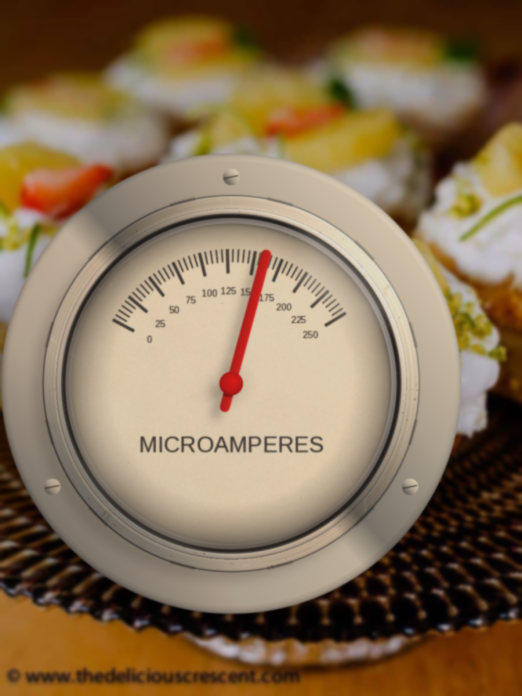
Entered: 160,µA
